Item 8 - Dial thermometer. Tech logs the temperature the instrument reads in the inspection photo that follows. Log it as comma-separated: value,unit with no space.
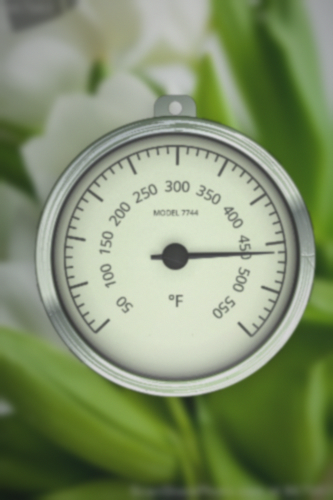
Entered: 460,°F
